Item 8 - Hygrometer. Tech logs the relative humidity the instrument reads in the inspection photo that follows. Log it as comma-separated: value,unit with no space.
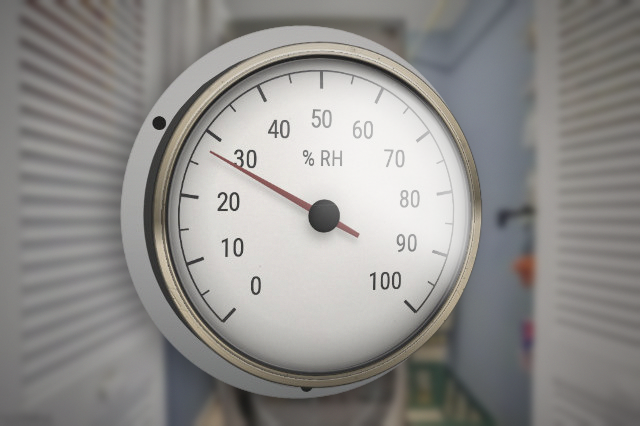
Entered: 27.5,%
